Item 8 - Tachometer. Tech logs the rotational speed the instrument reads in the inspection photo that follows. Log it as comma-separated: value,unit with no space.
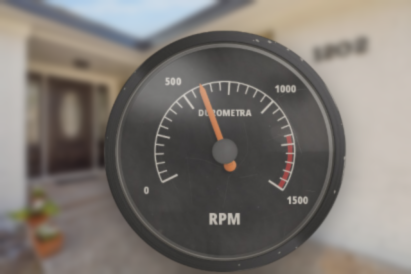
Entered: 600,rpm
